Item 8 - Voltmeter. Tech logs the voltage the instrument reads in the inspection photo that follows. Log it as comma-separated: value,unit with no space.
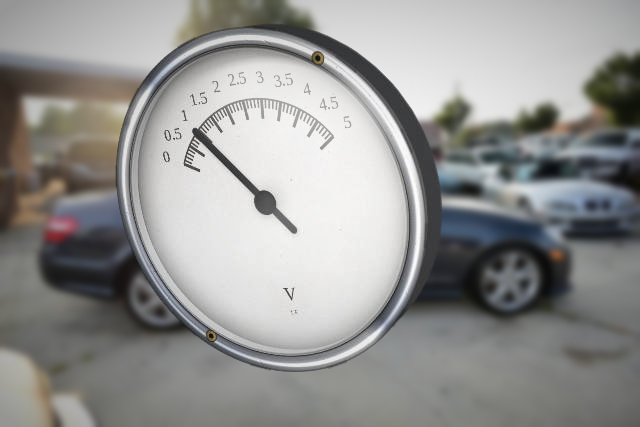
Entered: 1,V
